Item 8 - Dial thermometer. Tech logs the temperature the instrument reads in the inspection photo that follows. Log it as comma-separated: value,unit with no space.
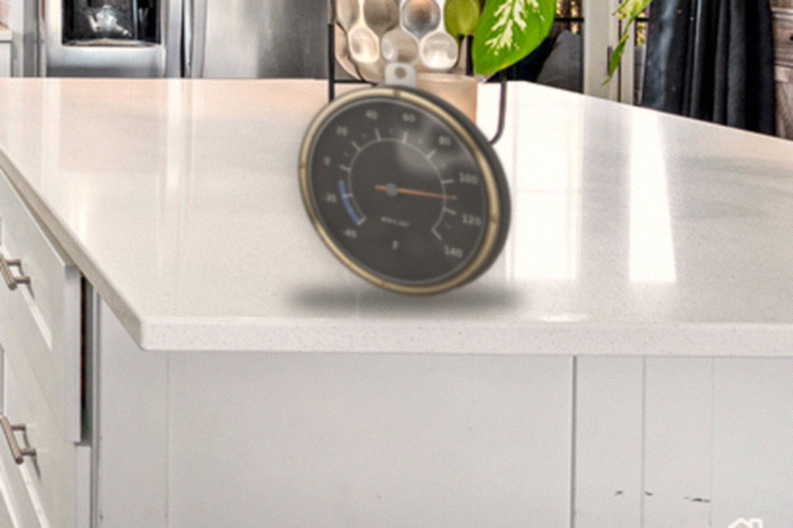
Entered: 110,°F
